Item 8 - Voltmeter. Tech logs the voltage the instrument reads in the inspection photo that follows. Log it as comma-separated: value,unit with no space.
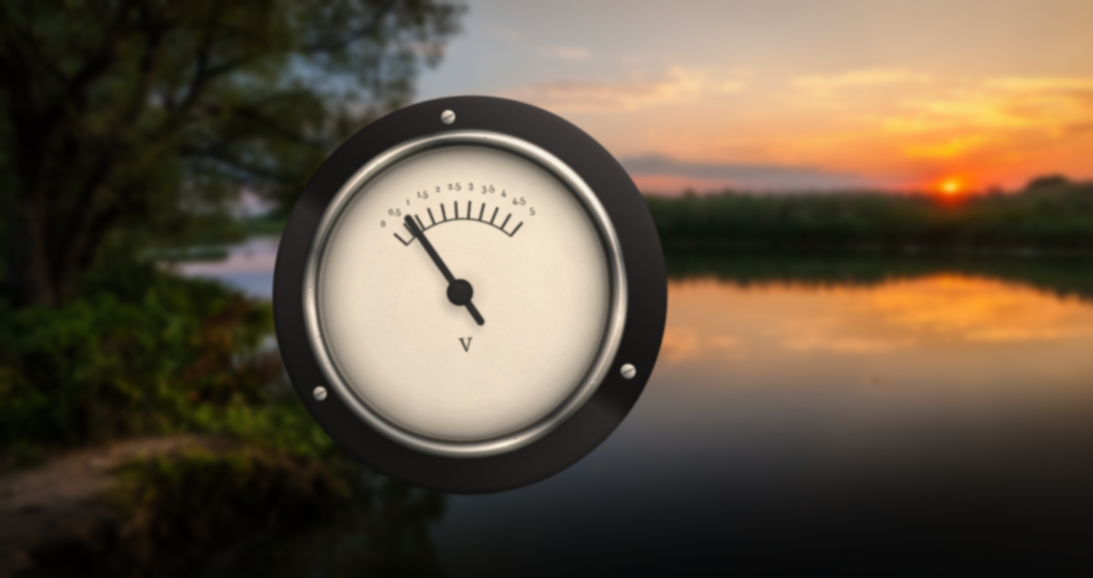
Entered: 0.75,V
